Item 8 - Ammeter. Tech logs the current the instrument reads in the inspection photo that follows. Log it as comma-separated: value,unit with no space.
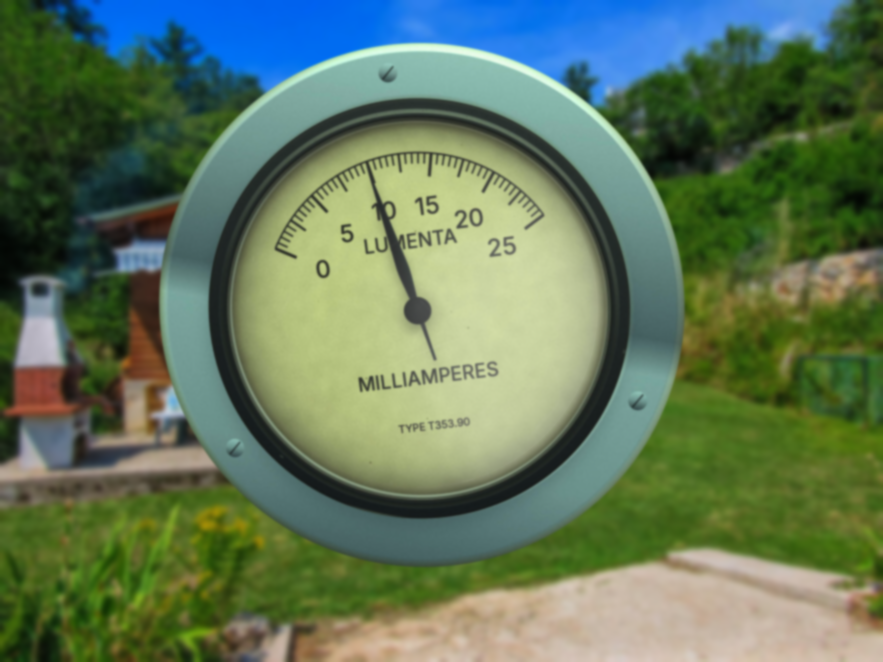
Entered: 10,mA
